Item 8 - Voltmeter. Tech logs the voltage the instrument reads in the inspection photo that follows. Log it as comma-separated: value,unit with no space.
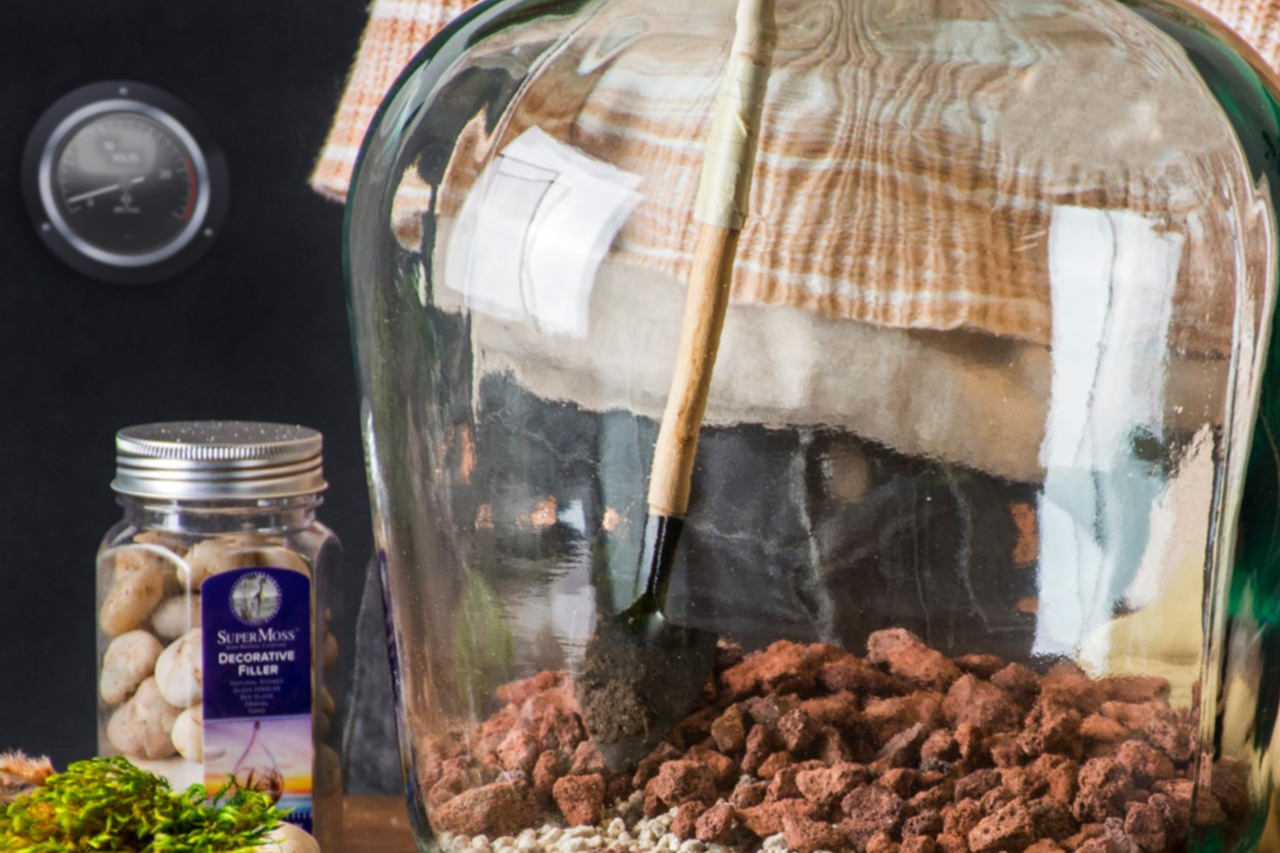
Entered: 1,V
